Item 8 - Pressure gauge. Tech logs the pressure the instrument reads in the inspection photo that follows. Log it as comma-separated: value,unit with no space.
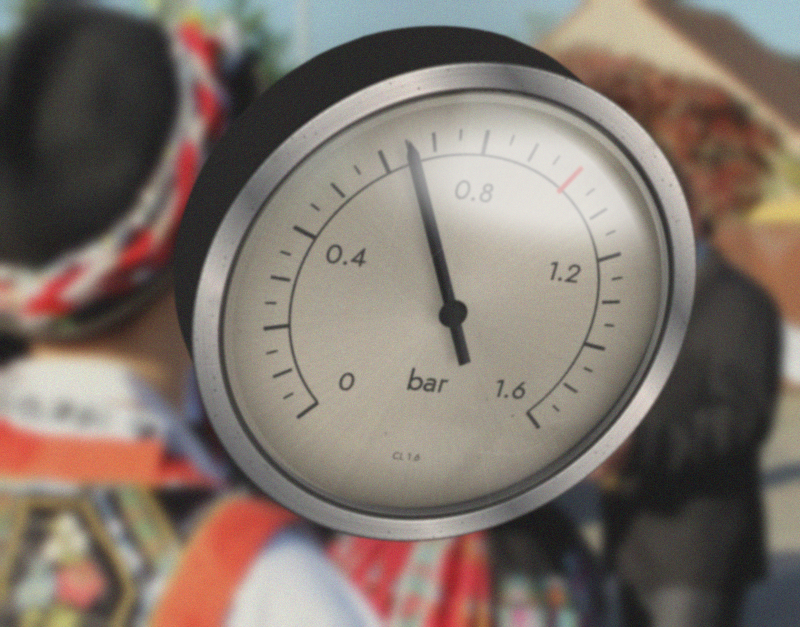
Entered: 0.65,bar
